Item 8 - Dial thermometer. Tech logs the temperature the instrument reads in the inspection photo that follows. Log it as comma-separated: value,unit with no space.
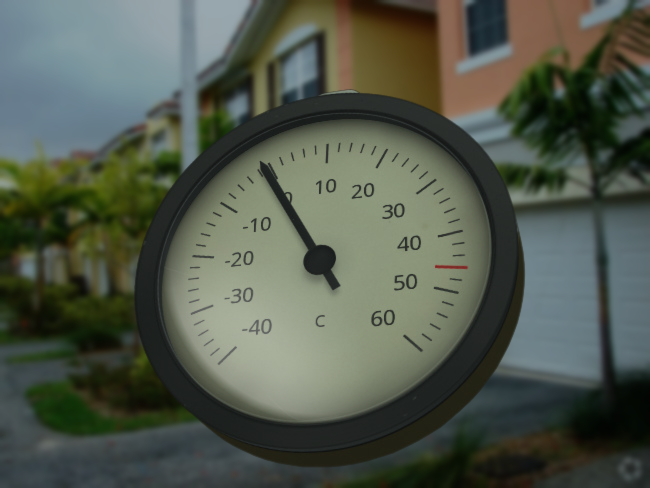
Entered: -1,°C
